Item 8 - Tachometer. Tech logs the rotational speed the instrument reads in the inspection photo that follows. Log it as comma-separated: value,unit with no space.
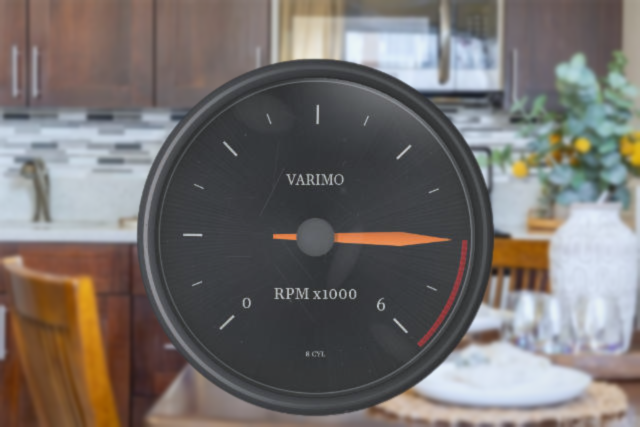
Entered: 5000,rpm
